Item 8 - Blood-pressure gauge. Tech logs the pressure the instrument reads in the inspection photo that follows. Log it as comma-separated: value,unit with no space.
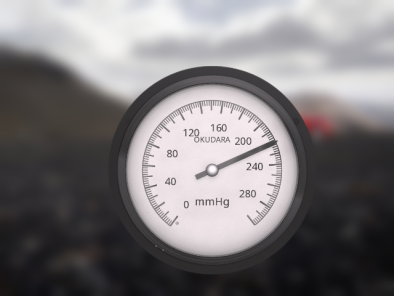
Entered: 220,mmHg
